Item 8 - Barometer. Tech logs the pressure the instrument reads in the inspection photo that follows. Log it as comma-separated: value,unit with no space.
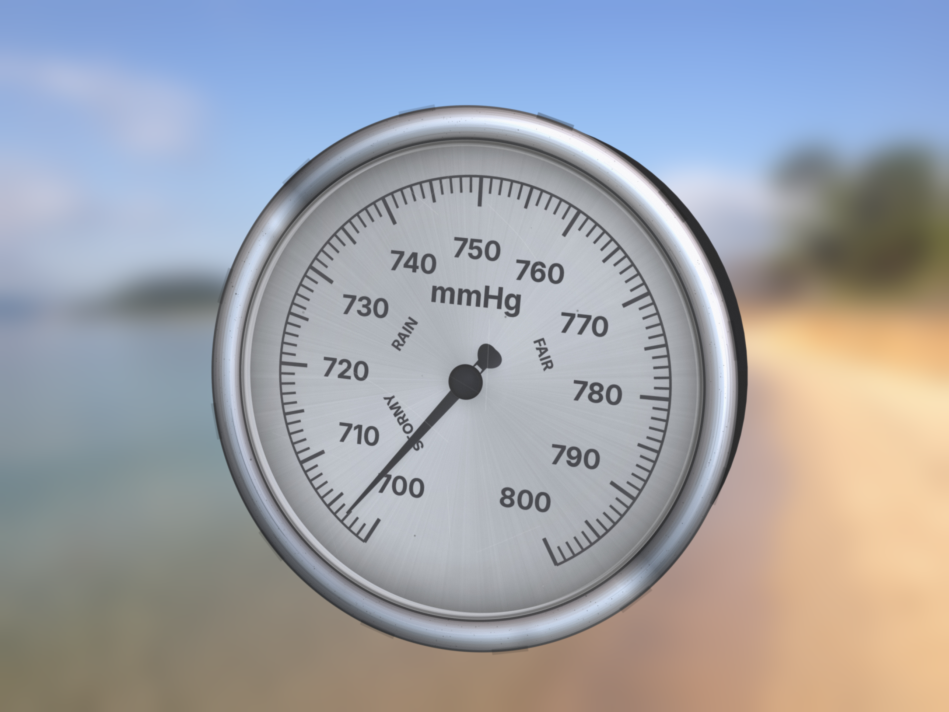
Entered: 703,mmHg
